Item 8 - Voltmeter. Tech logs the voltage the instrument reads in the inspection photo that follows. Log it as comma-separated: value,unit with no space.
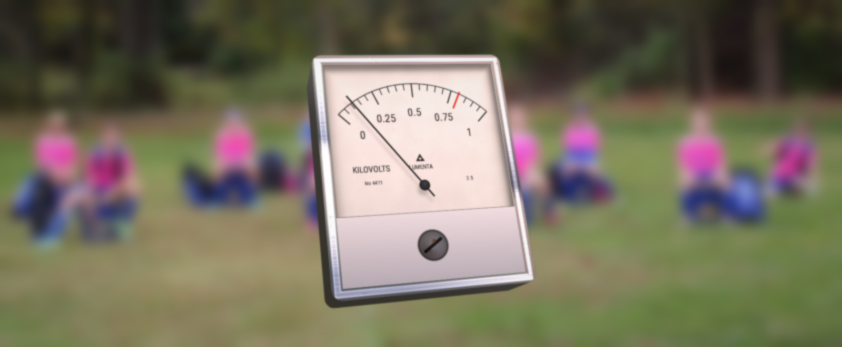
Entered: 0.1,kV
